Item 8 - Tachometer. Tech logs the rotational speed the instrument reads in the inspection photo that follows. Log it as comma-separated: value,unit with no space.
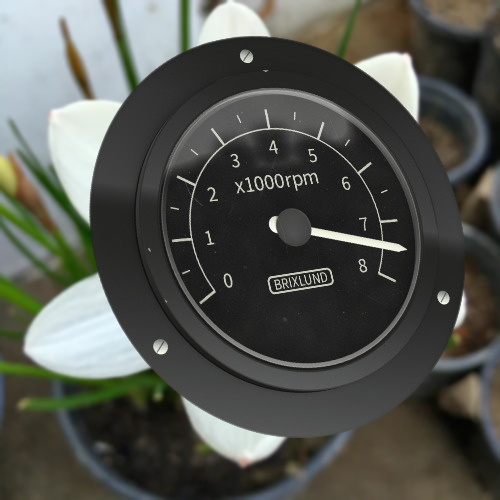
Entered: 7500,rpm
